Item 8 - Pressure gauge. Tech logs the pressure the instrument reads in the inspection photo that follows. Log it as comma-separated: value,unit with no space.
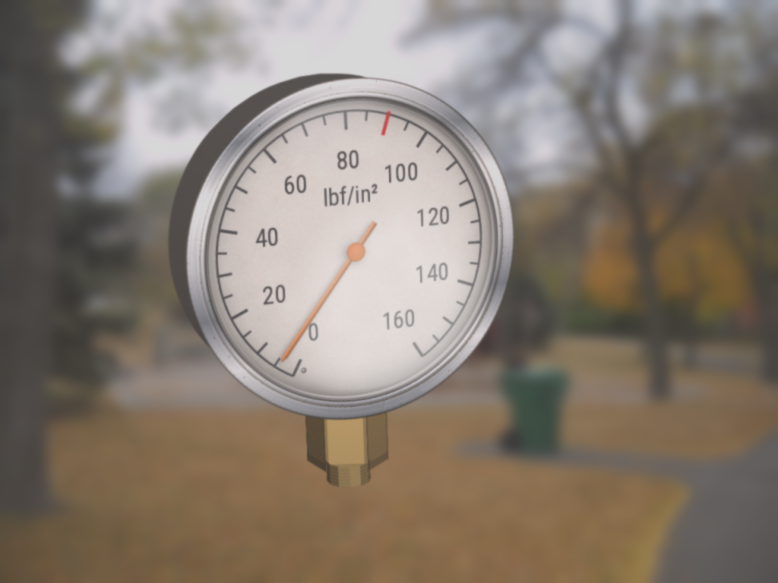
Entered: 5,psi
